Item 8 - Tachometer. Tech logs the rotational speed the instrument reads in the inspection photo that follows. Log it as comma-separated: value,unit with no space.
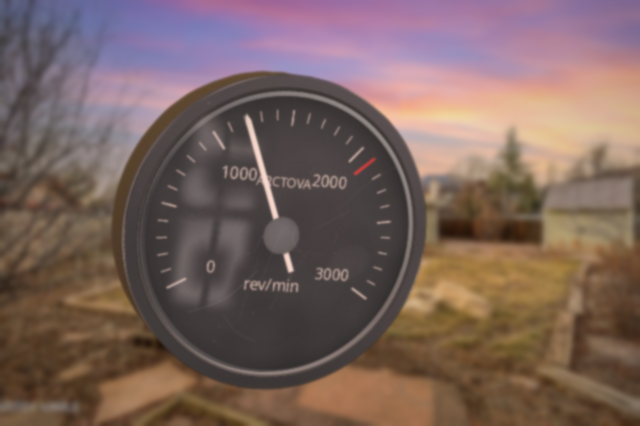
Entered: 1200,rpm
